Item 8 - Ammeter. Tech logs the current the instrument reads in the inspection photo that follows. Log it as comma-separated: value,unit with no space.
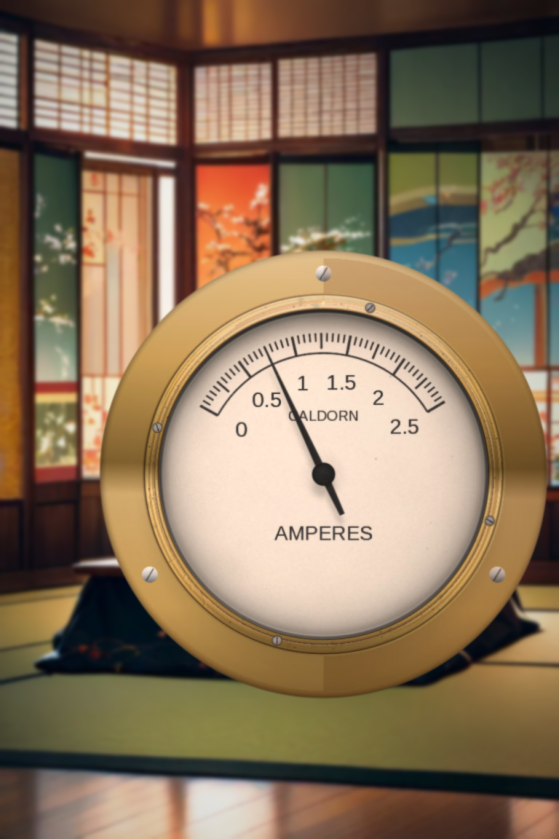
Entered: 0.75,A
